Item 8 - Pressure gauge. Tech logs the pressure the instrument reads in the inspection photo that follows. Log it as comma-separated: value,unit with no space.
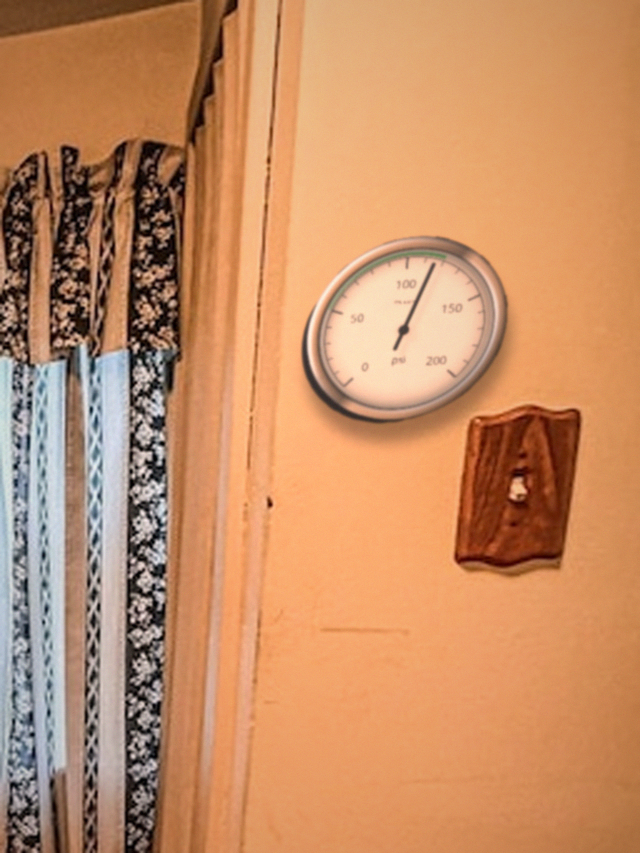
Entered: 115,psi
